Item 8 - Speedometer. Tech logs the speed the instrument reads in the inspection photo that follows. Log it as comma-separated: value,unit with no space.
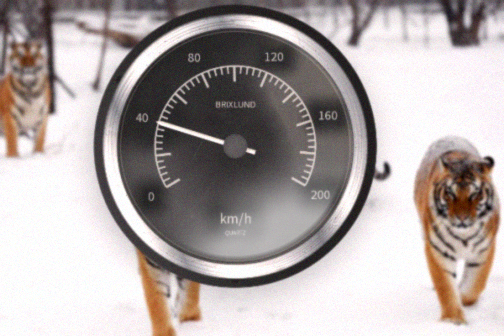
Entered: 40,km/h
